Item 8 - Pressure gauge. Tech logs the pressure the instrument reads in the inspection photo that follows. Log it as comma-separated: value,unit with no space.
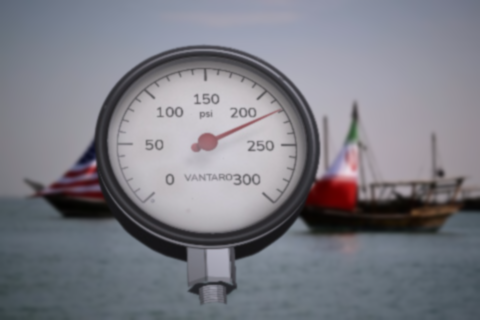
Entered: 220,psi
